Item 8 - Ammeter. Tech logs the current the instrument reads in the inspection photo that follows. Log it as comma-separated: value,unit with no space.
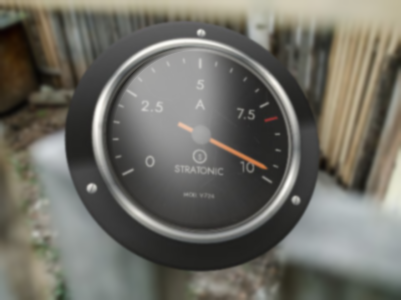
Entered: 9.75,A
